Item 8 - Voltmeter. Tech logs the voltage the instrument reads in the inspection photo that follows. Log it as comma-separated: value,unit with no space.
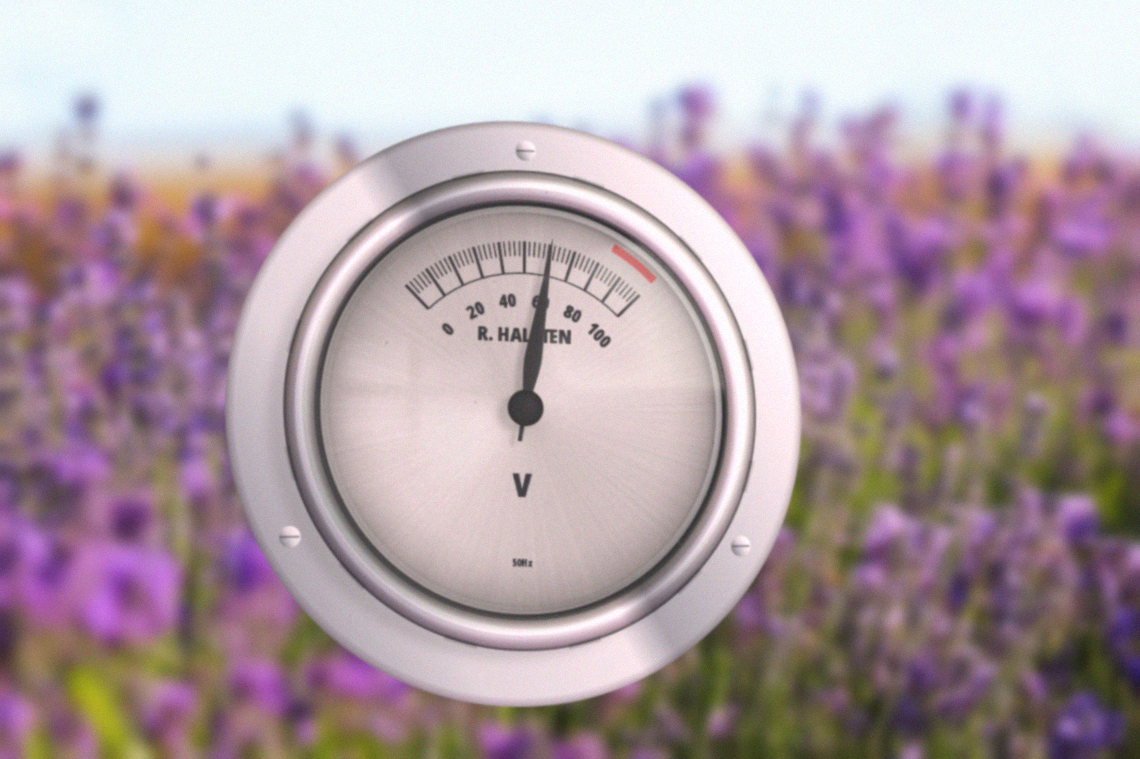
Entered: 60,V
